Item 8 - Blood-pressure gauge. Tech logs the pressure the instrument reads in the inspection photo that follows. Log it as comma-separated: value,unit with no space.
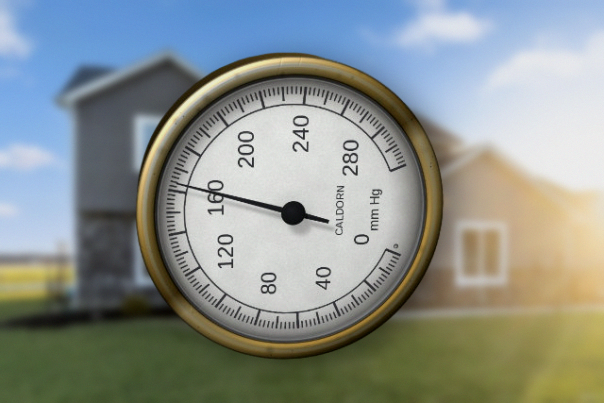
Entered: 164,mmHg
